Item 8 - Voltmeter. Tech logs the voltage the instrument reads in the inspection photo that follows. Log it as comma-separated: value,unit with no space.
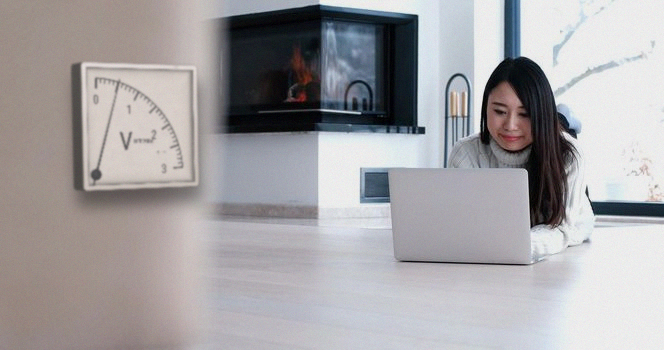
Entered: 0.5,V
